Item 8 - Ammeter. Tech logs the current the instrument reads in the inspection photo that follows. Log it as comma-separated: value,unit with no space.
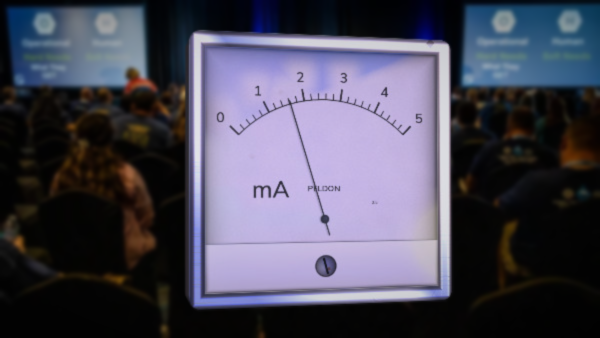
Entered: 1.6,mA
